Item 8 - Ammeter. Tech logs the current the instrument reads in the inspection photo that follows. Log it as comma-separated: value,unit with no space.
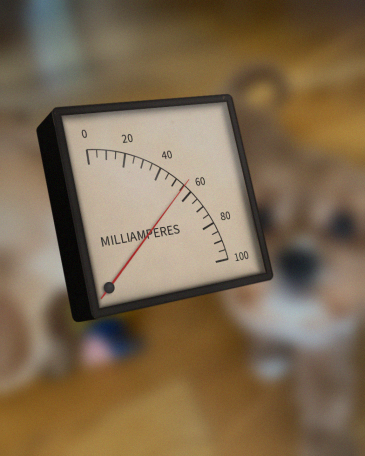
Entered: 55,mA
